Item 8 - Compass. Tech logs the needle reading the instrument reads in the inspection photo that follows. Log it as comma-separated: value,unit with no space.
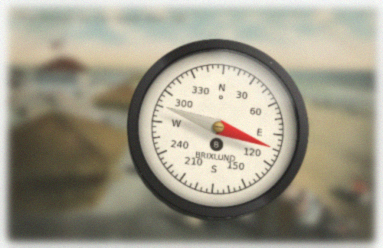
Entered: 105,°
